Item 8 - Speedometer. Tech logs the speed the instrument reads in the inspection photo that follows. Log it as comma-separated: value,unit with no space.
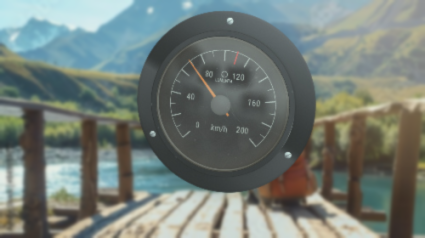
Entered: 70,km/h
